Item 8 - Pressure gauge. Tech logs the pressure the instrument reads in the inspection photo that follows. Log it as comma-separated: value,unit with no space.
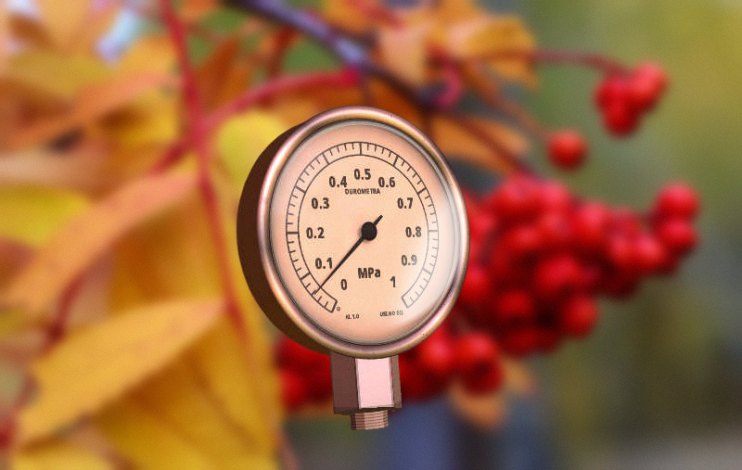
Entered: 0.06,MPa
